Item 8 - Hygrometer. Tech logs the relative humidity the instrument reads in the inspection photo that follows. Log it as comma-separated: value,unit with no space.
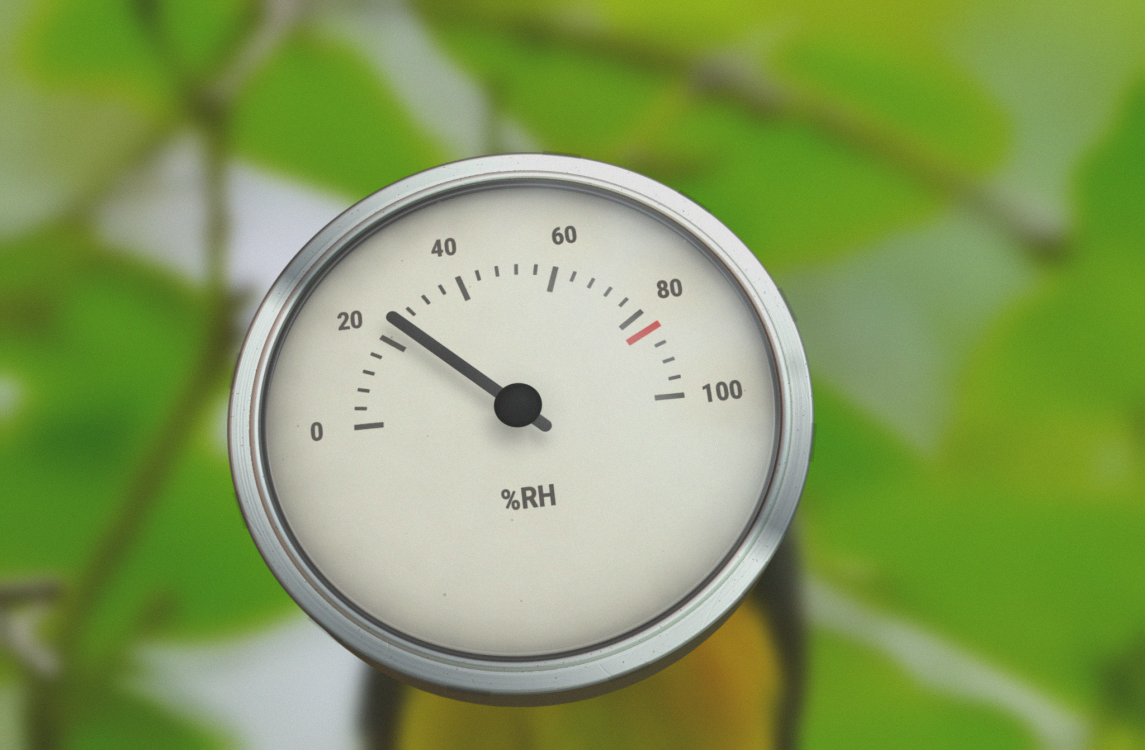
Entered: 24,%
